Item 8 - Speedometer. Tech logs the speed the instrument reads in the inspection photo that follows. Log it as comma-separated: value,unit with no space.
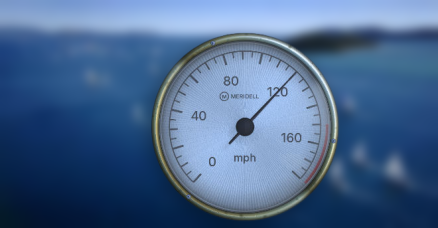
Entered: 120,mph
